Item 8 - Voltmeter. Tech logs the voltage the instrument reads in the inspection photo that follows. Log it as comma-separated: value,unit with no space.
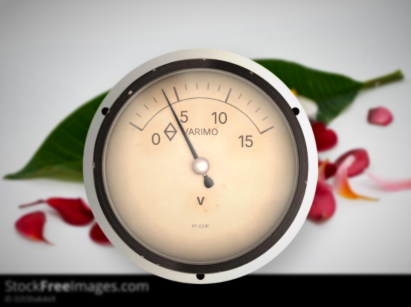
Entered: 4,V
